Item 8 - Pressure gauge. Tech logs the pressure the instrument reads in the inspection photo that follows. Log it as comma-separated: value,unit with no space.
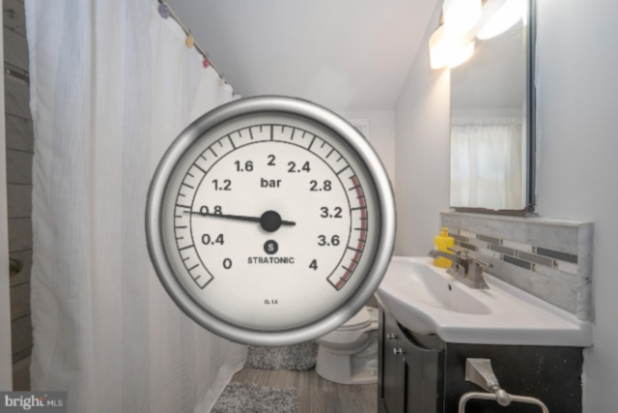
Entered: 0.75,bar
